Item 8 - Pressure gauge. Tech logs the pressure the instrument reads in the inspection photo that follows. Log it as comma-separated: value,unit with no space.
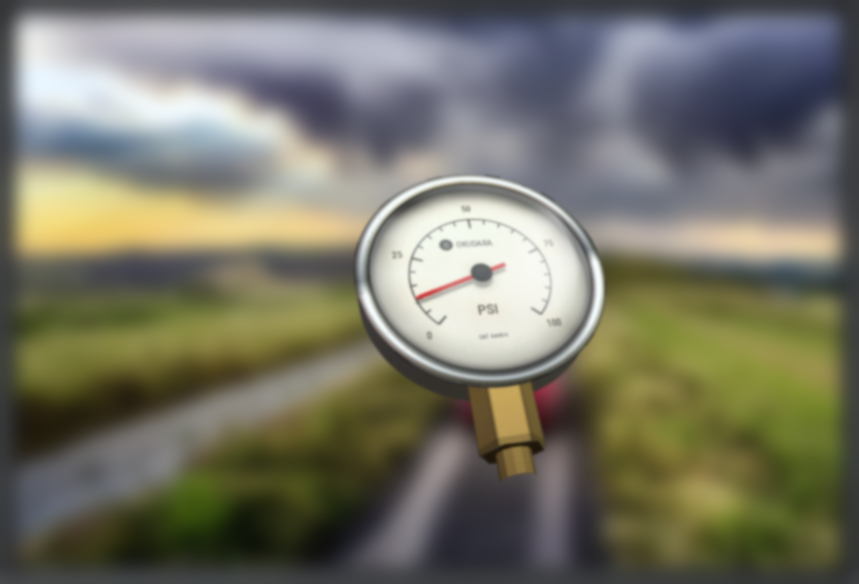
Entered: 10,psi
